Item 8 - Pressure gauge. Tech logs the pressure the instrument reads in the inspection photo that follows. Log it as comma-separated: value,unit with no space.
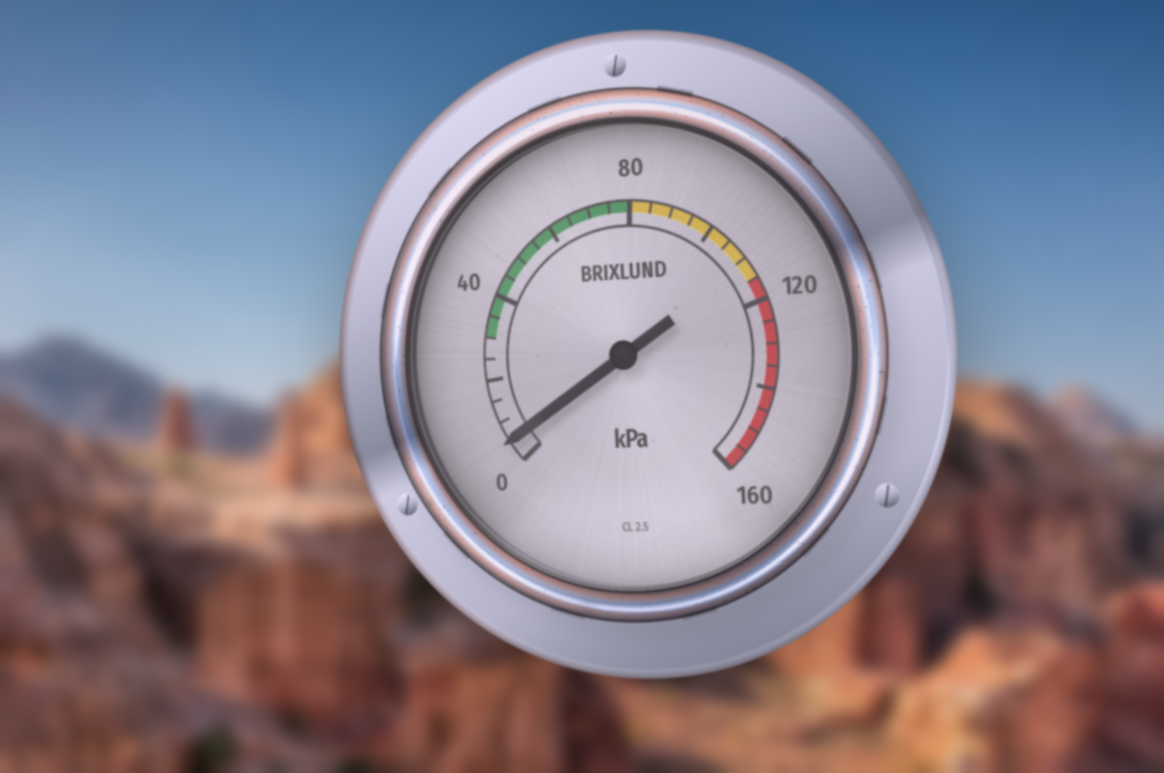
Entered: 5,kPa
